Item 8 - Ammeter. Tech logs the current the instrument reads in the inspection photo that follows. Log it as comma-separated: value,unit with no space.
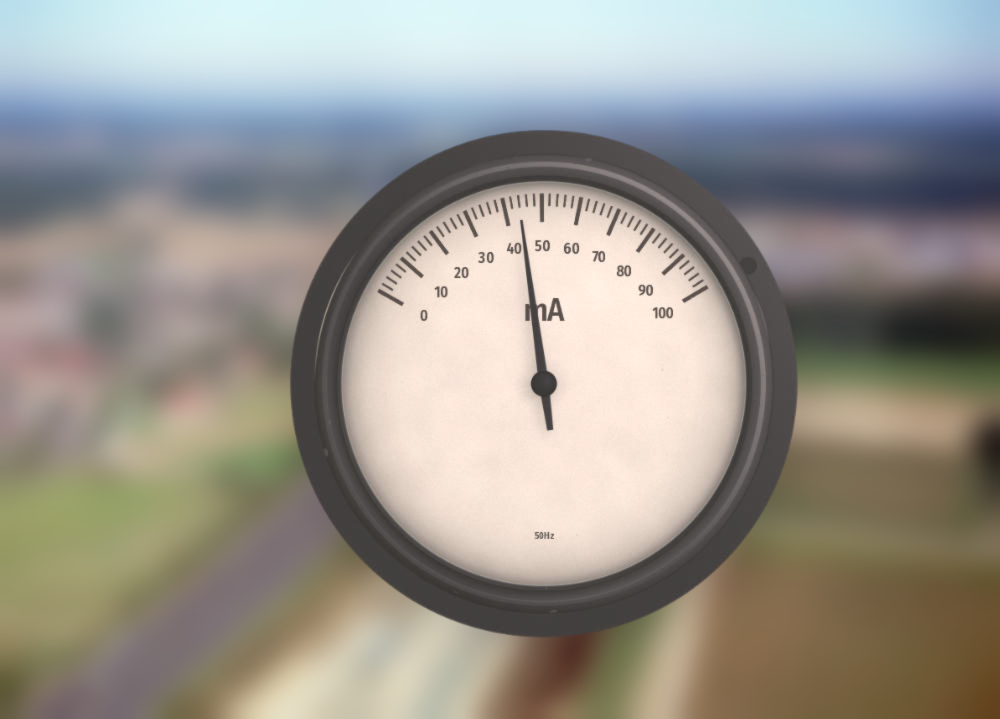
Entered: 44,mA
